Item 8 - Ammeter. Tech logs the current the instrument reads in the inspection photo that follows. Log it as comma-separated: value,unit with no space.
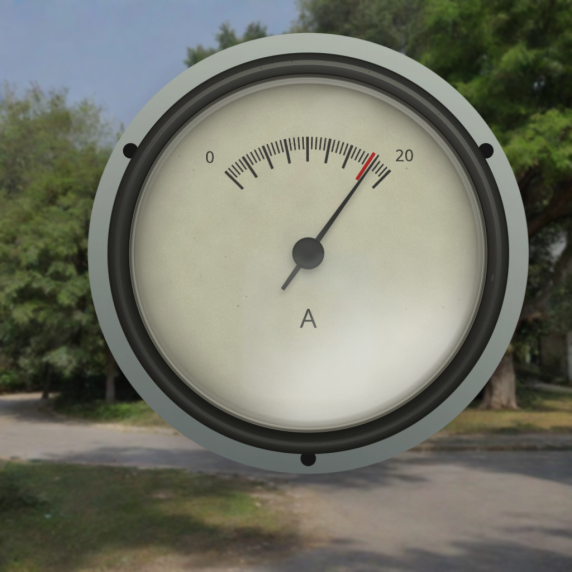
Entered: 18,A
